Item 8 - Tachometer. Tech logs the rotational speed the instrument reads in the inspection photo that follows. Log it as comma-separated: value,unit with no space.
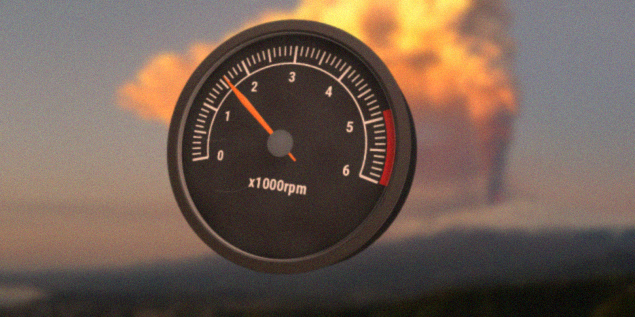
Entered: 1600,rpm
